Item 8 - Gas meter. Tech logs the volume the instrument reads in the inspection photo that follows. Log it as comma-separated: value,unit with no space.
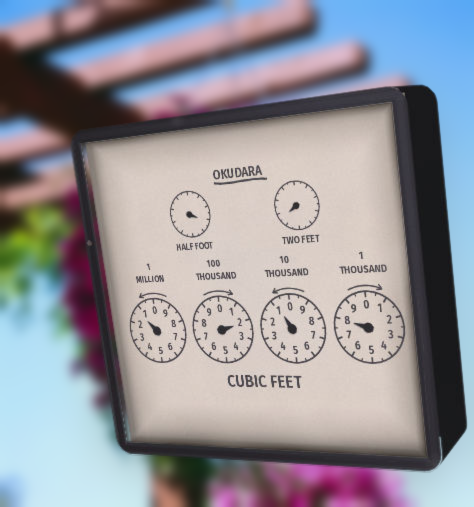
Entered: 120800,ft³
